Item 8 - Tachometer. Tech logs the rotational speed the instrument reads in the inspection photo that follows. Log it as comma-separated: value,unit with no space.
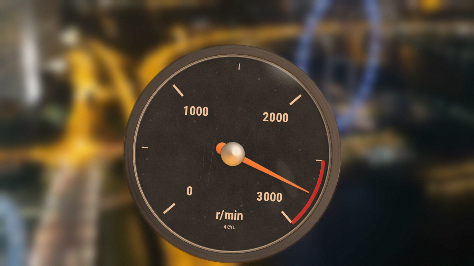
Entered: 2750,rpm
